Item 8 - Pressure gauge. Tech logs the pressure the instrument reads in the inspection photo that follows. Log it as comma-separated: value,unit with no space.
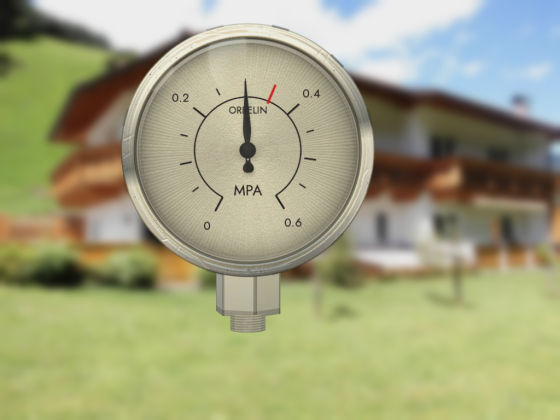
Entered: 0.3,MPa
